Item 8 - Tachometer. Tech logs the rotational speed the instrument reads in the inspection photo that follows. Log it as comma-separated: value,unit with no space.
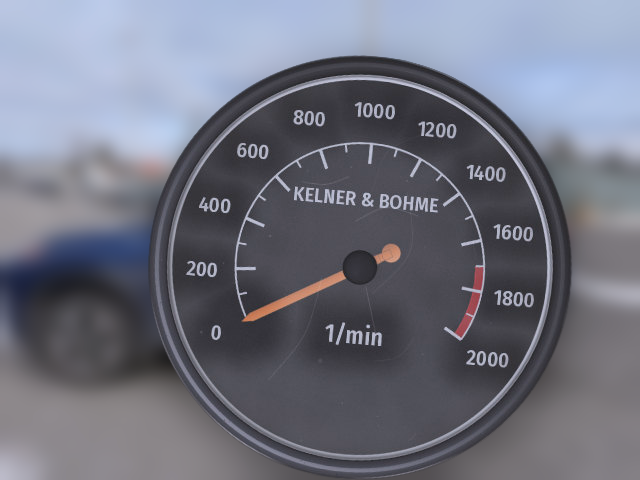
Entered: 0,rpm
